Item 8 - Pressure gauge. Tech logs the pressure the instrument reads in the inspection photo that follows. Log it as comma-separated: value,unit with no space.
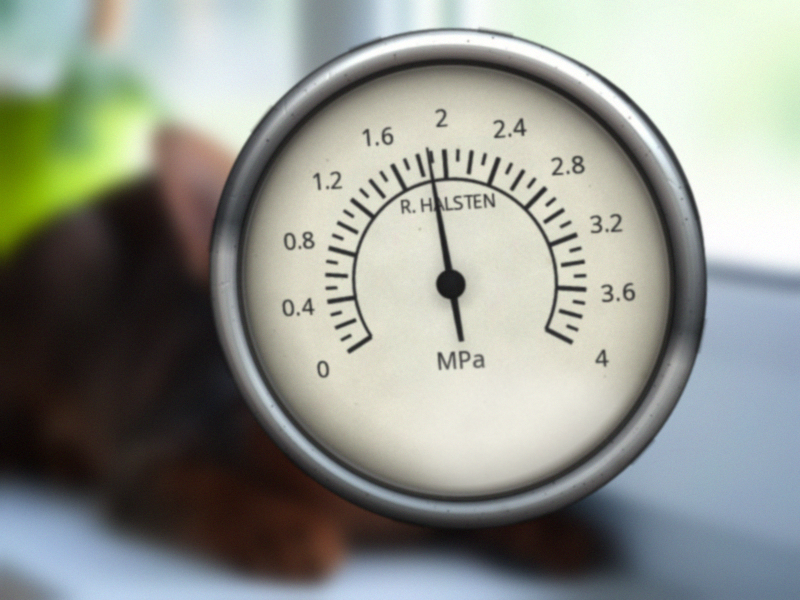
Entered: 1.9,MPa
